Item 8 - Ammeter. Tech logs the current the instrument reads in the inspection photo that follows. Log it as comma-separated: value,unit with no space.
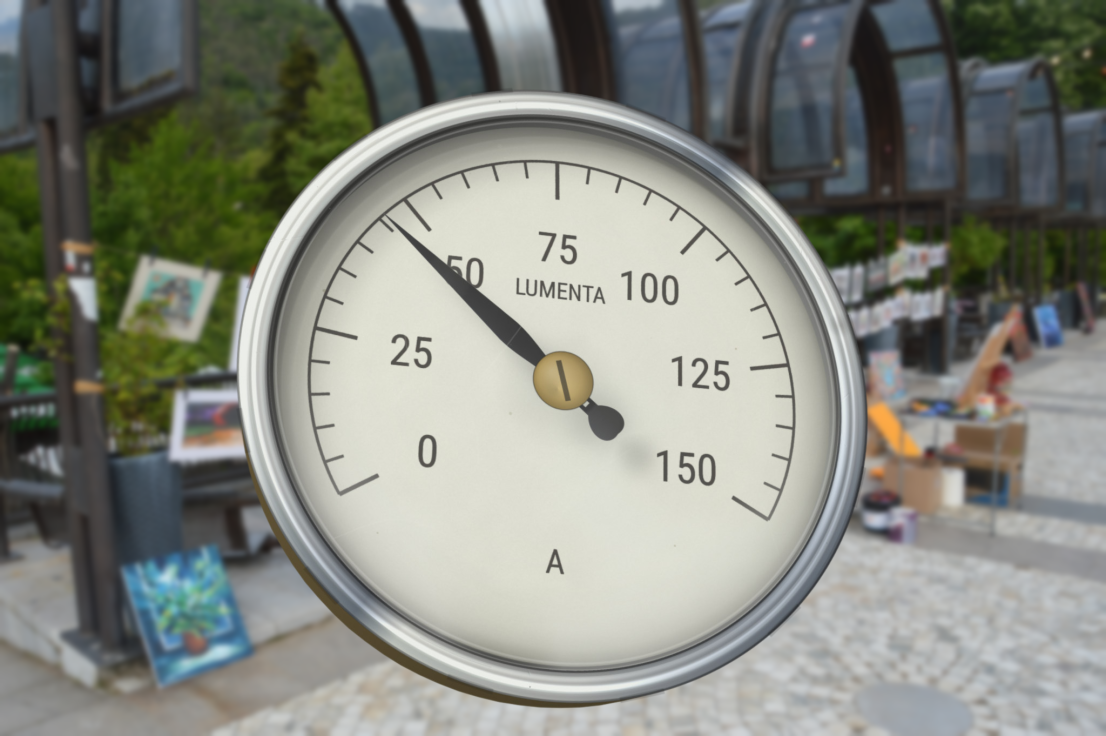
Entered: 45,A
